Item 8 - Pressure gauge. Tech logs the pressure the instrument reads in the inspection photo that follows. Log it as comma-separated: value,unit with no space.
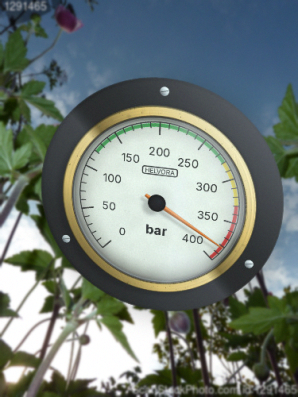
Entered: 380,bar
